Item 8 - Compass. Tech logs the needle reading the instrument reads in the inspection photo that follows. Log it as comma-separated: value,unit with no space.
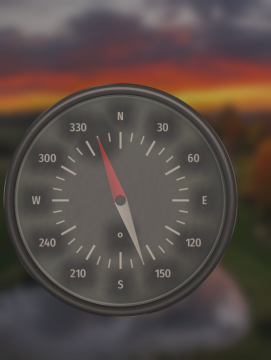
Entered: 340,°
